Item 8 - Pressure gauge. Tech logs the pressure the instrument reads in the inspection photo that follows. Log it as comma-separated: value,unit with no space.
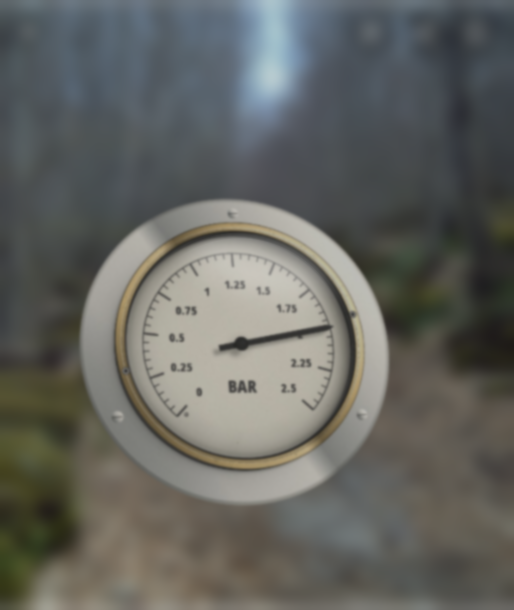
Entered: 2,bar
